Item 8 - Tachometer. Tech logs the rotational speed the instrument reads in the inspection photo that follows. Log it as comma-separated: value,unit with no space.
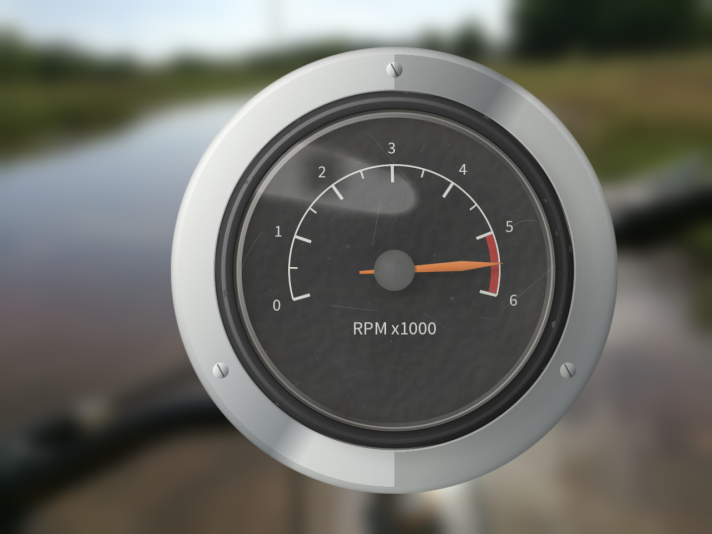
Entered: 5500,rpm
